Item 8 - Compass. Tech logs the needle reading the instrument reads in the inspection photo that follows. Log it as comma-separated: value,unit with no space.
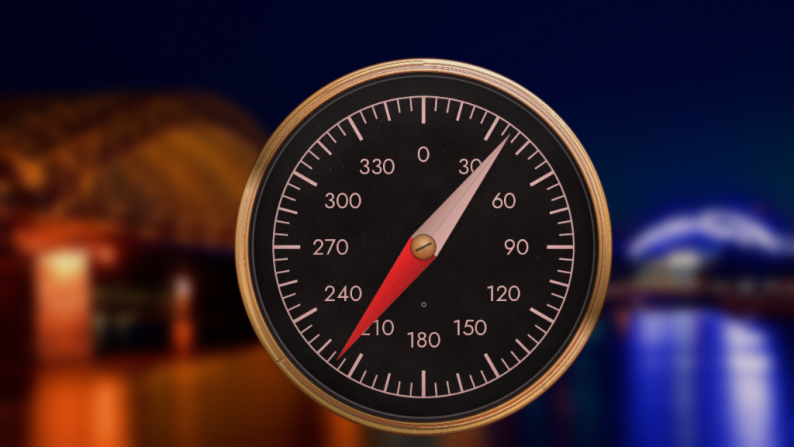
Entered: 217.5,°
